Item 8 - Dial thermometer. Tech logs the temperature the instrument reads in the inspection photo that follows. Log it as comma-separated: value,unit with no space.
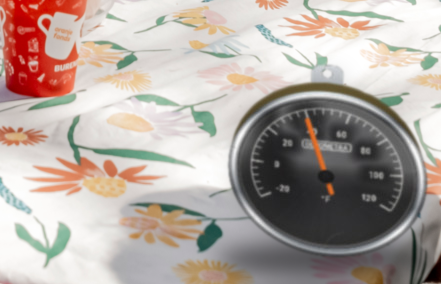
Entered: 40,°F
